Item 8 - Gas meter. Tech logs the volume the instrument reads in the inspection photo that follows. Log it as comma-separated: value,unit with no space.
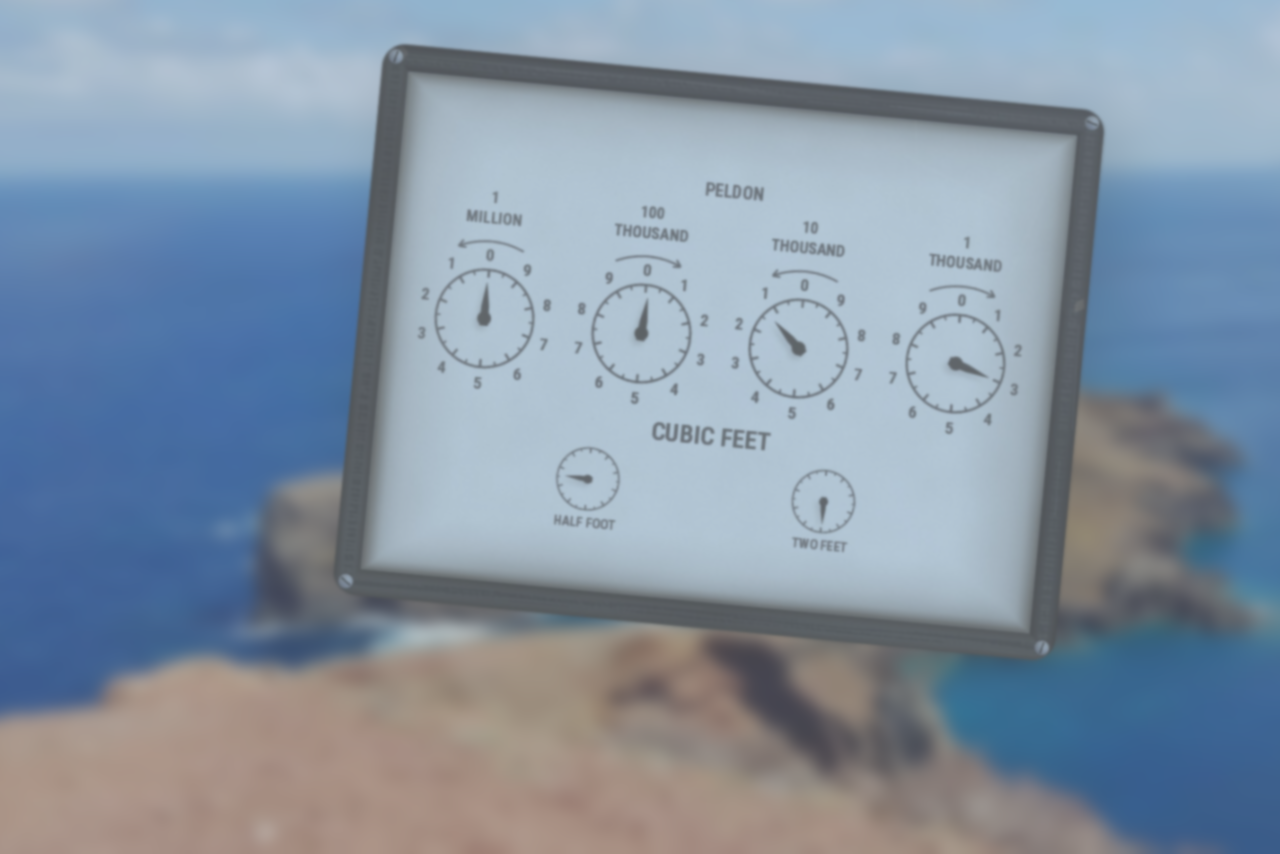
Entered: 1300,ft³
